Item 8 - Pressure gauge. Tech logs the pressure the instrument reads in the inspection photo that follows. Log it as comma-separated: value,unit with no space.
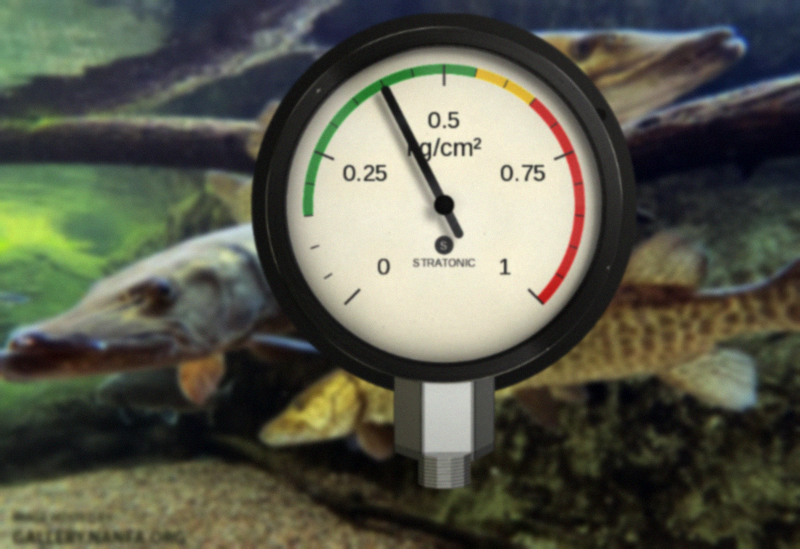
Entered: 0.4,kg/cm²
